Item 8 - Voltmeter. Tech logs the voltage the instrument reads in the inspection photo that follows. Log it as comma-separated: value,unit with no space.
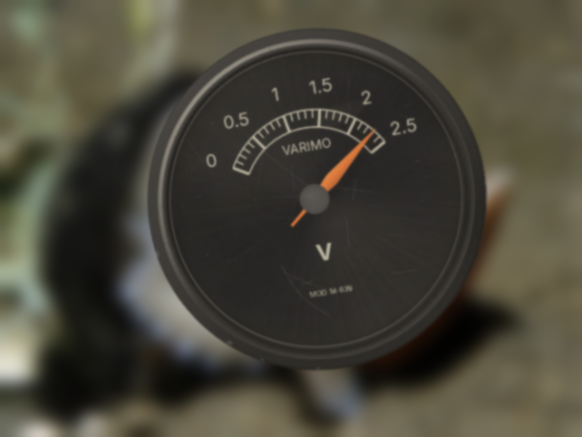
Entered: 2.3,V
